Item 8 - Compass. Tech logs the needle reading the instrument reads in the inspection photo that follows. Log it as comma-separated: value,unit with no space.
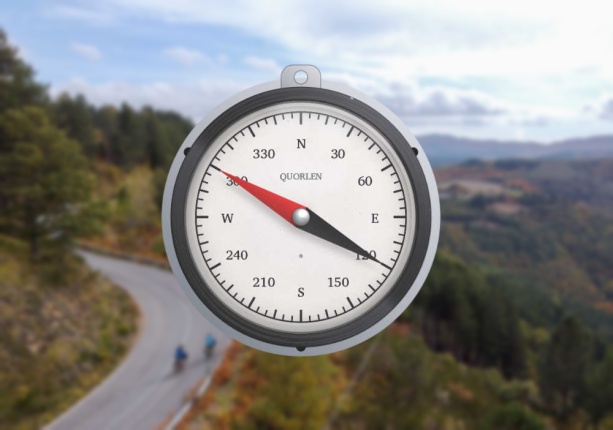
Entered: 300,°
